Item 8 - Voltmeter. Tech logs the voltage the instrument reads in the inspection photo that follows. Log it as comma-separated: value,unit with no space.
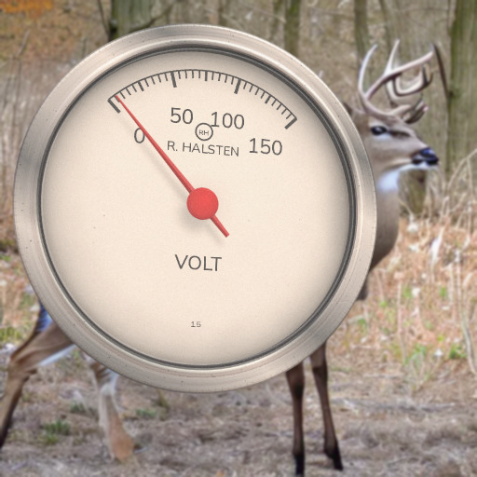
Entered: 5,V
